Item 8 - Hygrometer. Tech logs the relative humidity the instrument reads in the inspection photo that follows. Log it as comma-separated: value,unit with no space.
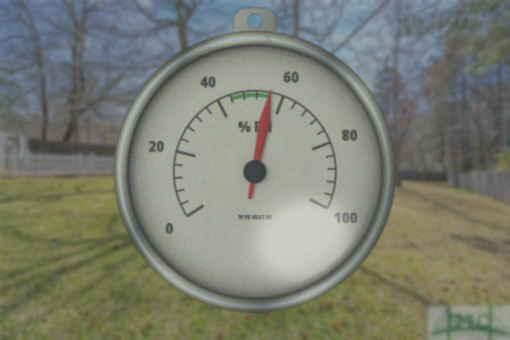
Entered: 56,%
